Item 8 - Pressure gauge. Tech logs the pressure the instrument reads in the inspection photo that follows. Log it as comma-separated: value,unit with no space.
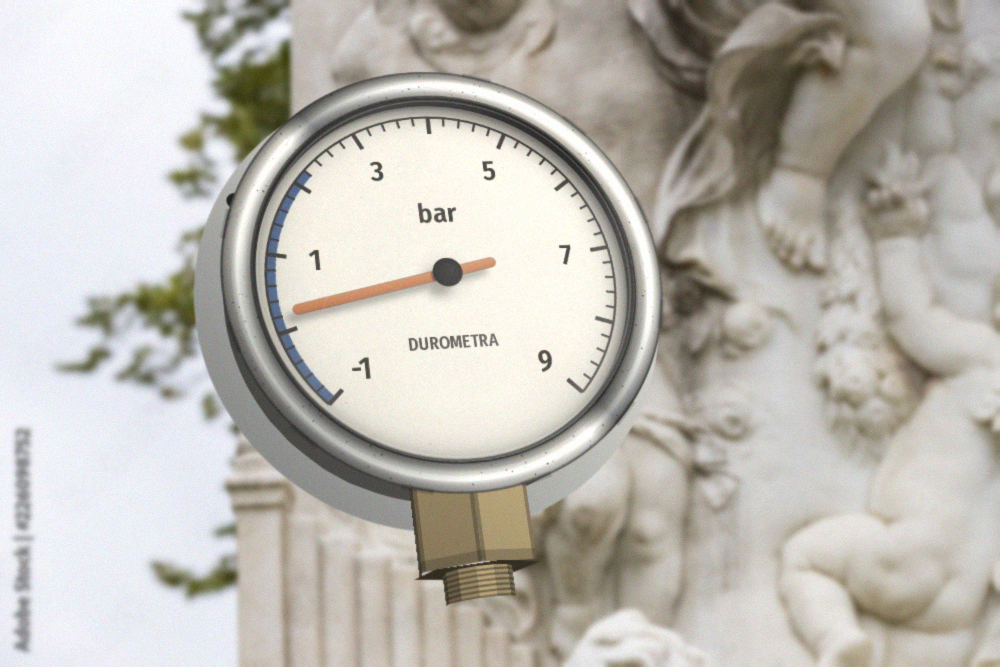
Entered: 0.2,bar
